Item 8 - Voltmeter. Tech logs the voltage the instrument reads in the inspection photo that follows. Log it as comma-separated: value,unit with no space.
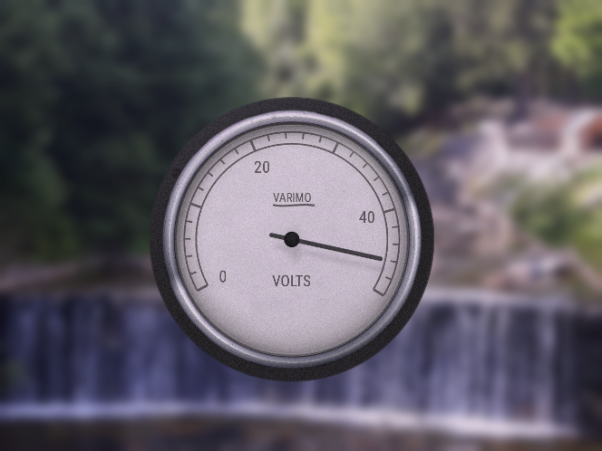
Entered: 46,V
